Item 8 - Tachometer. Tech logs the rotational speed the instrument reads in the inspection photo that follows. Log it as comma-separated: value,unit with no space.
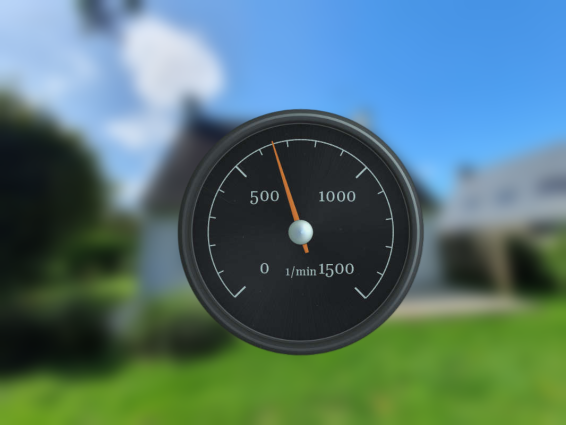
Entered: 650,rpm
